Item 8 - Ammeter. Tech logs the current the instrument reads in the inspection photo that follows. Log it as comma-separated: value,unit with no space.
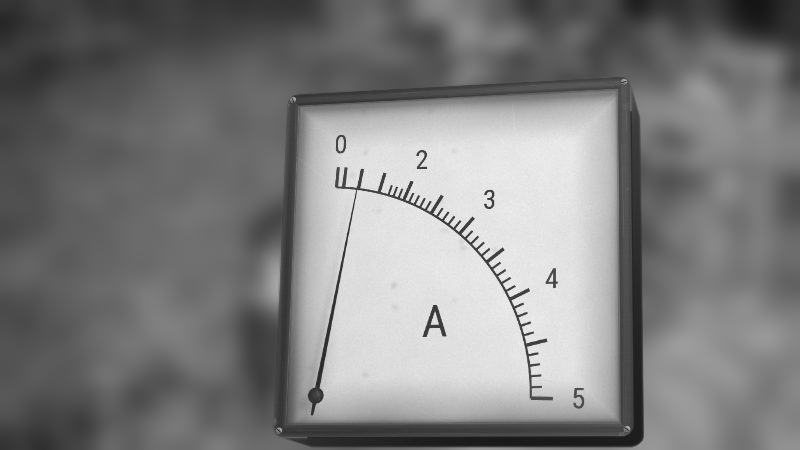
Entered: 1,A
